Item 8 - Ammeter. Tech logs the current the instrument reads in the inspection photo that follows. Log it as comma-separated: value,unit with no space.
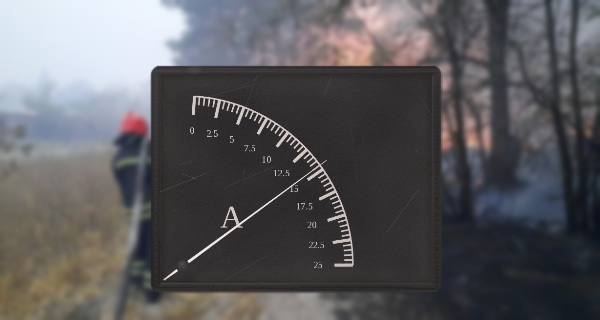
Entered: 14.5,A
